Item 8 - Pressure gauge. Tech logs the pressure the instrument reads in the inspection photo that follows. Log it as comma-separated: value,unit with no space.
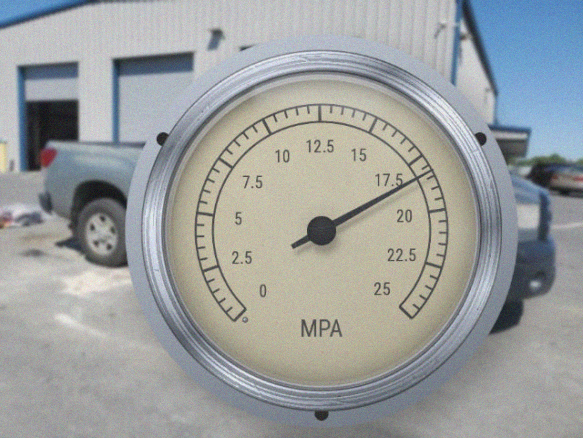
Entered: 18.25,MPa
